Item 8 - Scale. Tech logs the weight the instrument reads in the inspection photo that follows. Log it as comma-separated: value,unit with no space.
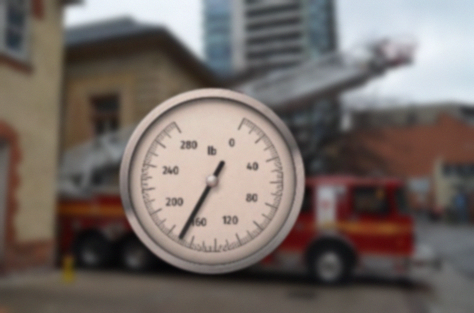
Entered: 170,lb
